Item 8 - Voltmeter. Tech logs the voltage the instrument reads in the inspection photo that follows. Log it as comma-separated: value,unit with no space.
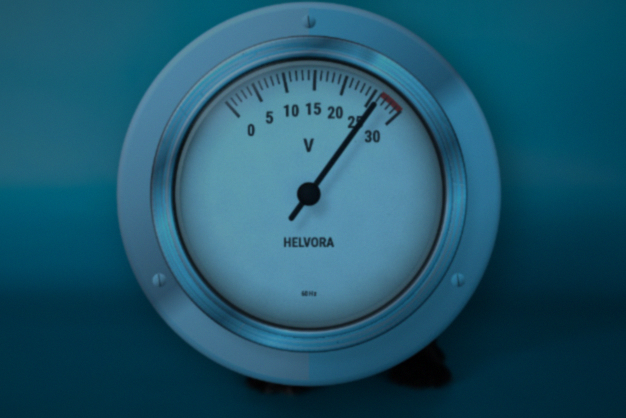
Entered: 26,V
